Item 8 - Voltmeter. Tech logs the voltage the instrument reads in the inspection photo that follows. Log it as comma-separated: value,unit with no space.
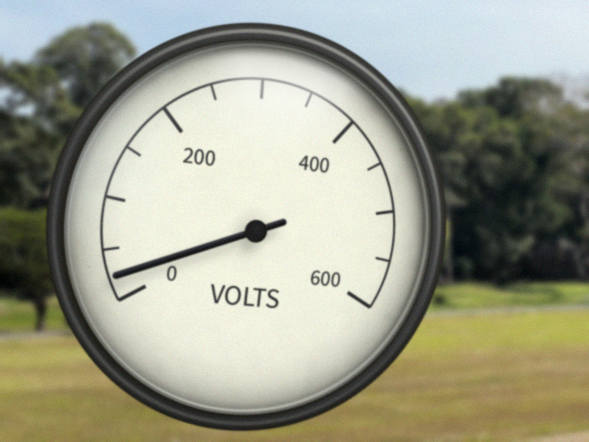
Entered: 25,V
